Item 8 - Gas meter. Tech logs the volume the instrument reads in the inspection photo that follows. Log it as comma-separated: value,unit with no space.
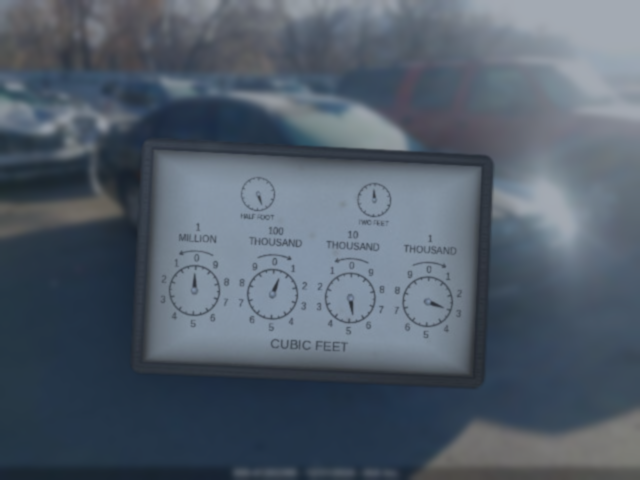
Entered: 5300,ft³
